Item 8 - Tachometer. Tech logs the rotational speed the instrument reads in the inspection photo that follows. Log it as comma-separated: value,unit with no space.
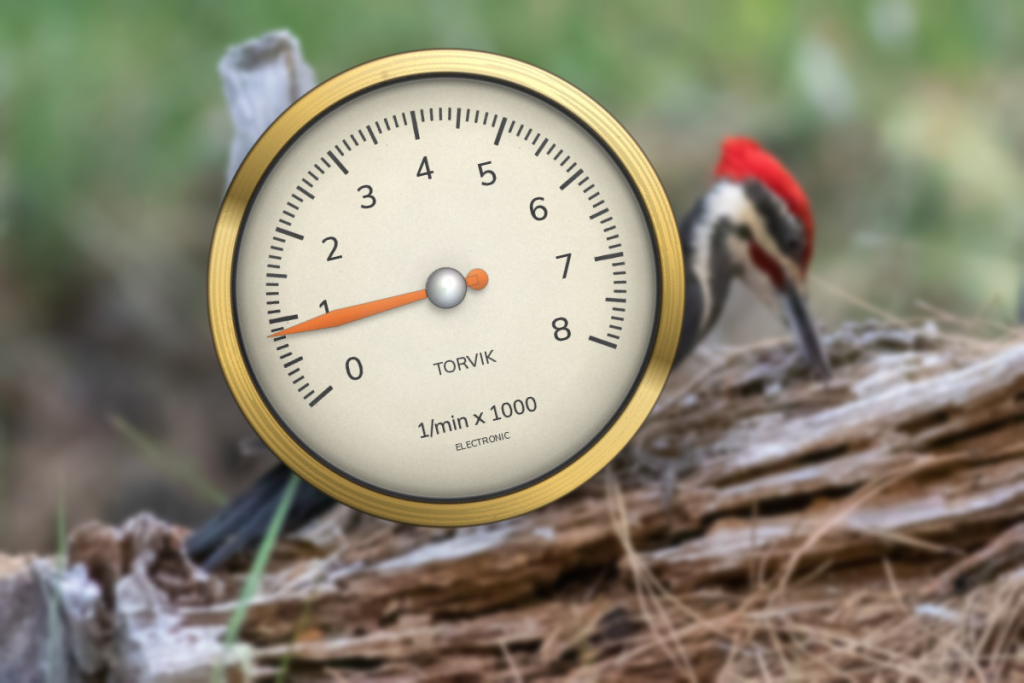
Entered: 850,rpm
